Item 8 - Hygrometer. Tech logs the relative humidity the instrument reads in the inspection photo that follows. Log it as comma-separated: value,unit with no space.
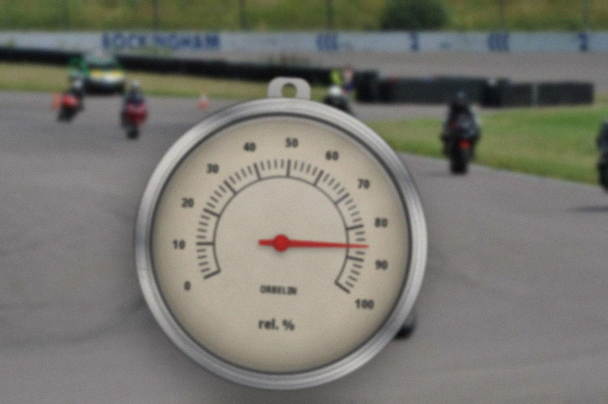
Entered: 86,%
